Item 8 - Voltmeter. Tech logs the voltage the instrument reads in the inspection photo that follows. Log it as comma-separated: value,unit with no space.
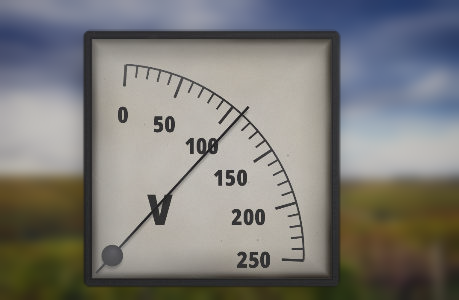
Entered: 110,V
